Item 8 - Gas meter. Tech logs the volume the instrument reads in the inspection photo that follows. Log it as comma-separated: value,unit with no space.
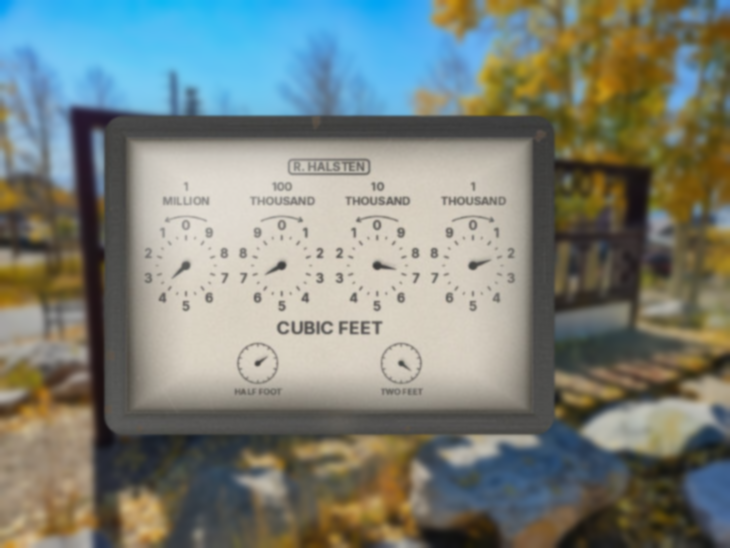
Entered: 367200,ft³
